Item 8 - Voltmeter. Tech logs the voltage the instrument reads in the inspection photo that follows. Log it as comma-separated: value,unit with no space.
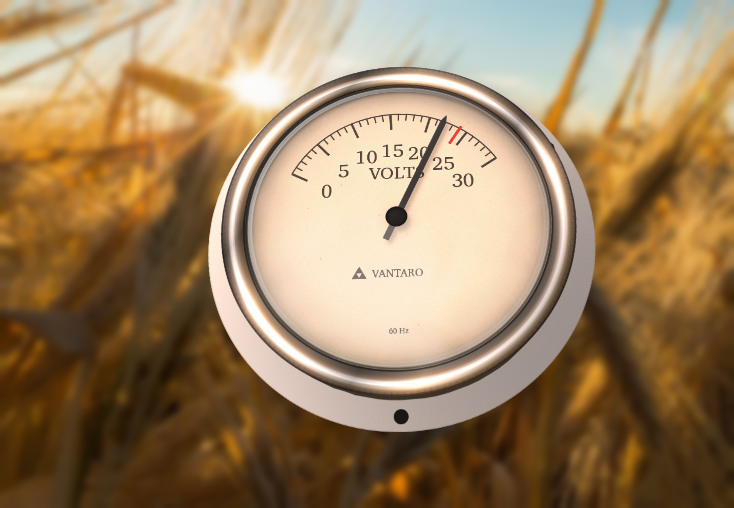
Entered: 22,V
